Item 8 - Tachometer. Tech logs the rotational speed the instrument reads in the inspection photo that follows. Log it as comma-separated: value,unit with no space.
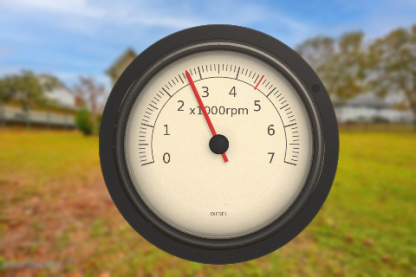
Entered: 2700,rpm
